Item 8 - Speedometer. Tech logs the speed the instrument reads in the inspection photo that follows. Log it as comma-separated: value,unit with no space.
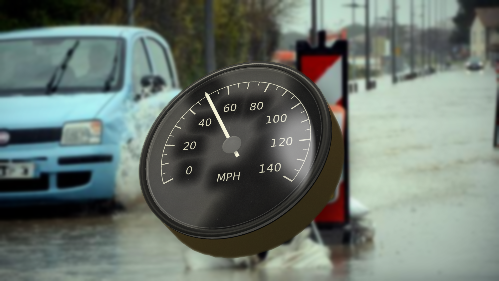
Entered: 50,mph
